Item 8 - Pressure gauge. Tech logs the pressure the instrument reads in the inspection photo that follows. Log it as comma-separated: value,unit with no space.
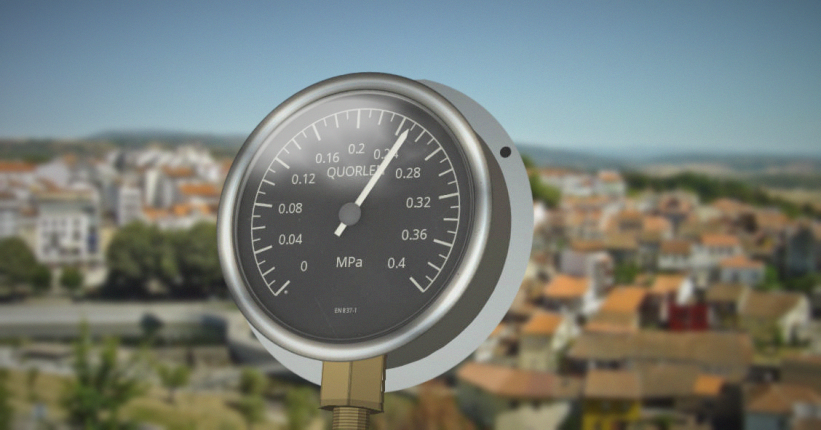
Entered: 0.25,MPa
